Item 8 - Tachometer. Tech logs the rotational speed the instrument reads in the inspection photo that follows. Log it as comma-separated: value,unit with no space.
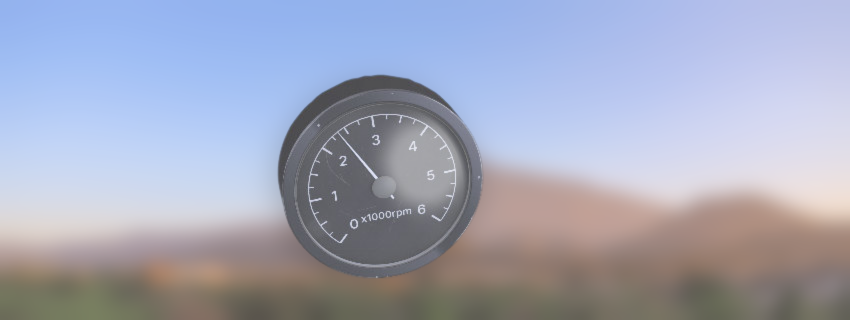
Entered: 2375,rpm
